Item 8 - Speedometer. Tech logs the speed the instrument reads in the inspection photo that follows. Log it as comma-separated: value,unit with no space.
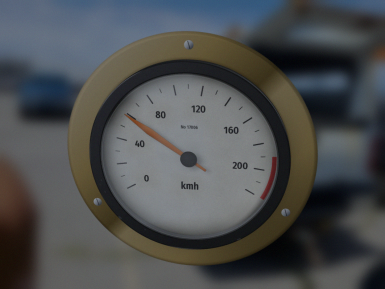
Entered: 60,km/h
